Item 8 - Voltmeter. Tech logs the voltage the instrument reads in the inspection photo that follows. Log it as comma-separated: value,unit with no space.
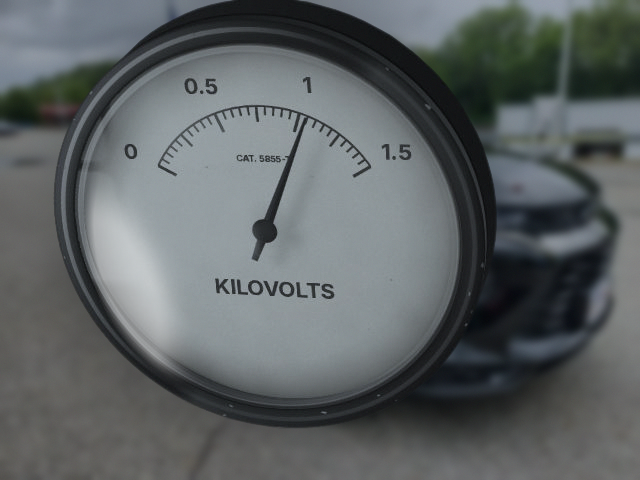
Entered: 1.05,kV
